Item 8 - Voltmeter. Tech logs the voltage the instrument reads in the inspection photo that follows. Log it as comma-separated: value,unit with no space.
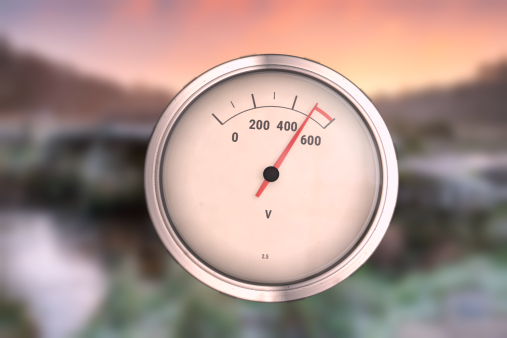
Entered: 500,V
